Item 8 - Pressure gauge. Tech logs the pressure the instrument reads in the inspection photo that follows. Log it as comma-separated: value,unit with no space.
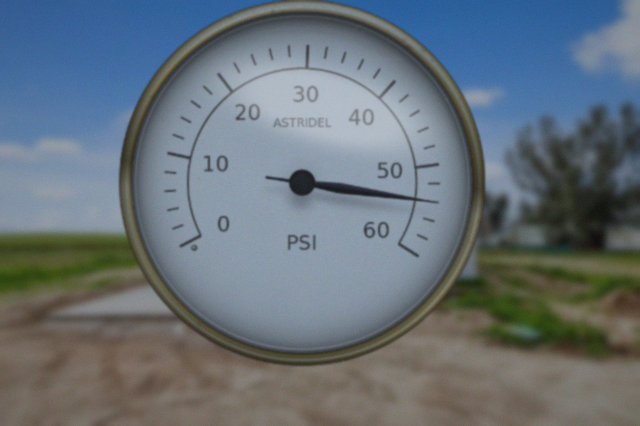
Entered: 54,psi
